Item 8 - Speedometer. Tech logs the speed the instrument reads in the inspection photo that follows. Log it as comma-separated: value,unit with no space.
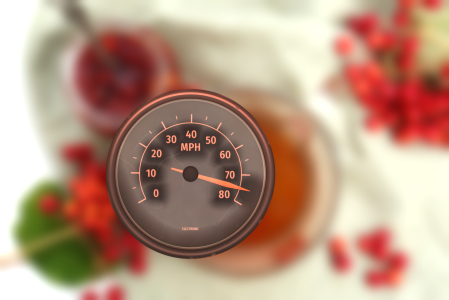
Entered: 75,mph
